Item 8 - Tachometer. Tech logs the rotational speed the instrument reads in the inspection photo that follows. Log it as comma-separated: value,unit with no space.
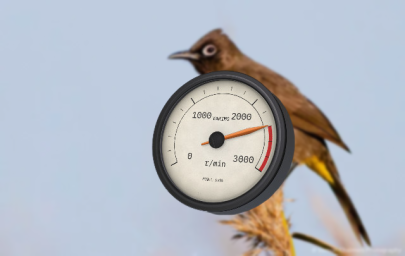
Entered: 2400,rpm
